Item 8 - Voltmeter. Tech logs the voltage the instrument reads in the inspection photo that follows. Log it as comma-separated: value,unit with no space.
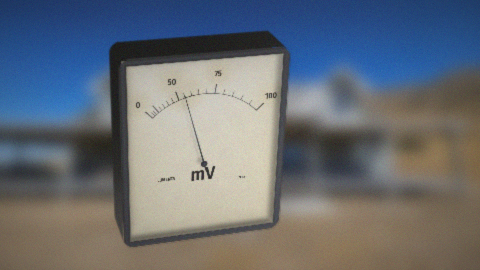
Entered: 55,mV
